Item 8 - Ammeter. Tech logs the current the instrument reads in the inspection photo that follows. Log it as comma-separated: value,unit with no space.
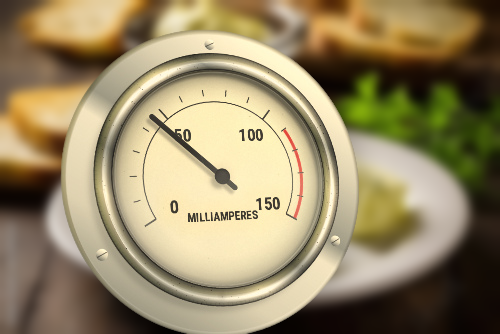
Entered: 45,mA
